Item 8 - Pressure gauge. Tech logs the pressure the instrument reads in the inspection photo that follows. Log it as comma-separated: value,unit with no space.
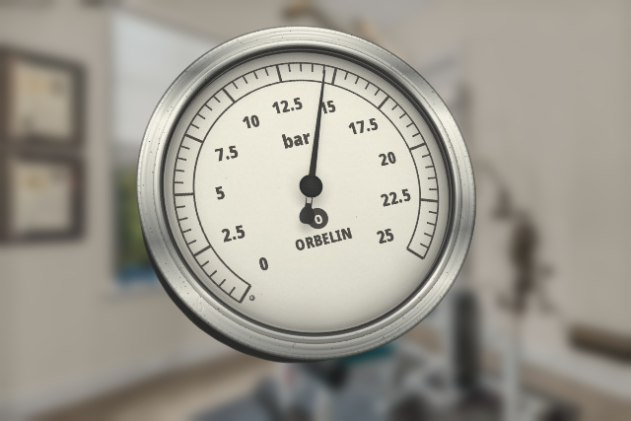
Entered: 14.5,bar
